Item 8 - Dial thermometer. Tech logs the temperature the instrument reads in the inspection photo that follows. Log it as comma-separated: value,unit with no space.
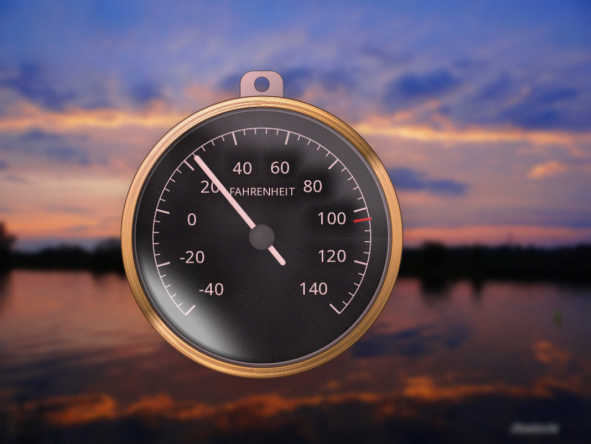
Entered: 24,°F
